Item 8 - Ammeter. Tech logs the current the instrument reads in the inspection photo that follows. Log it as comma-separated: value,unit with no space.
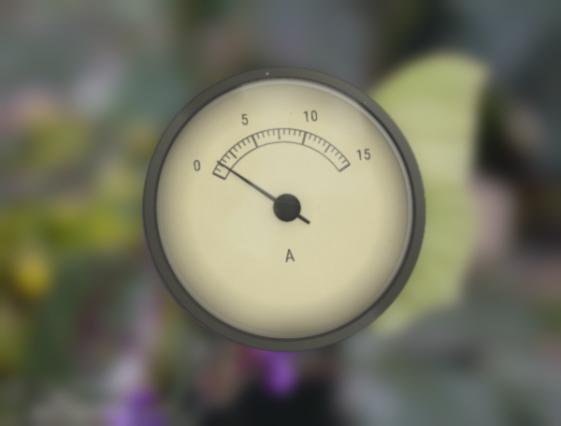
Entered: 1,A
